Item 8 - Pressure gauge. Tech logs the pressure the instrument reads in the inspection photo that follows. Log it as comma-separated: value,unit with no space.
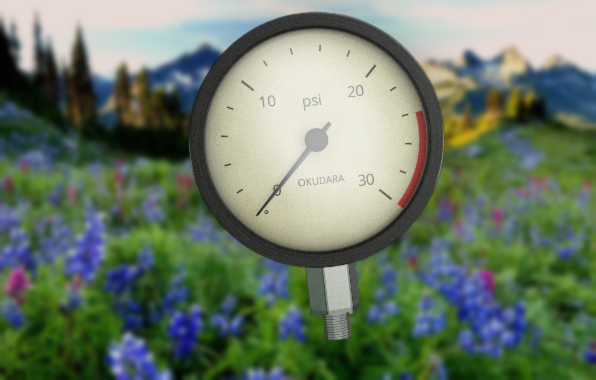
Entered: 0,psi
